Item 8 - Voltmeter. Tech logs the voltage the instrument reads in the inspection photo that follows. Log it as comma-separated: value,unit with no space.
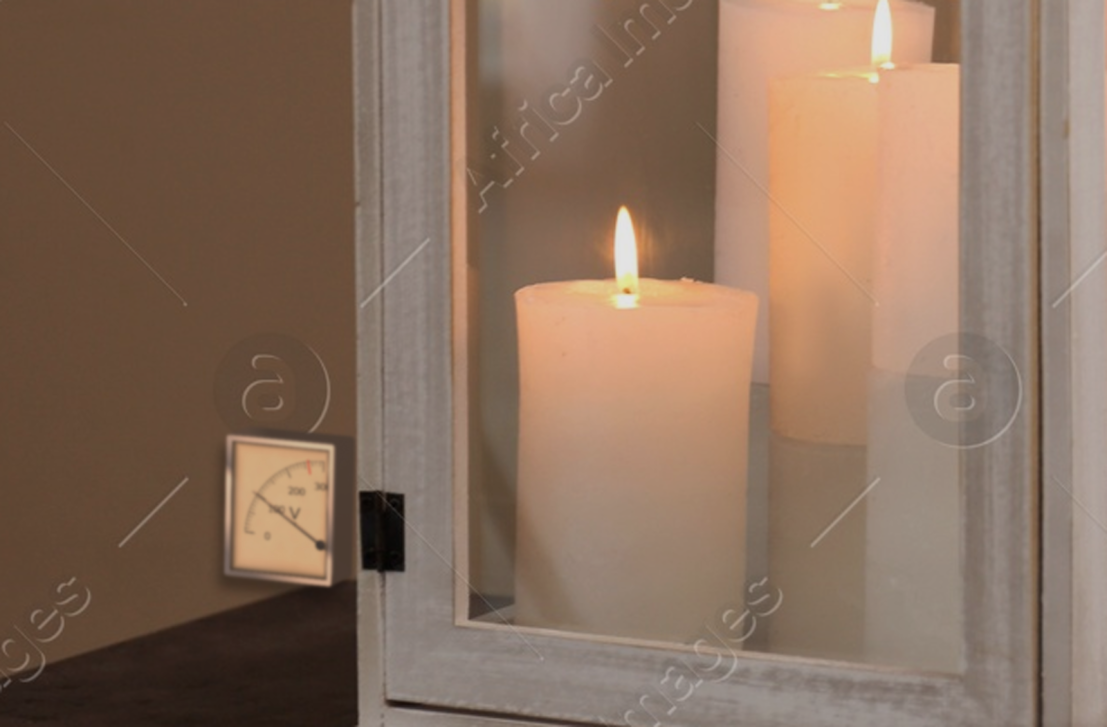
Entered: 100,V
